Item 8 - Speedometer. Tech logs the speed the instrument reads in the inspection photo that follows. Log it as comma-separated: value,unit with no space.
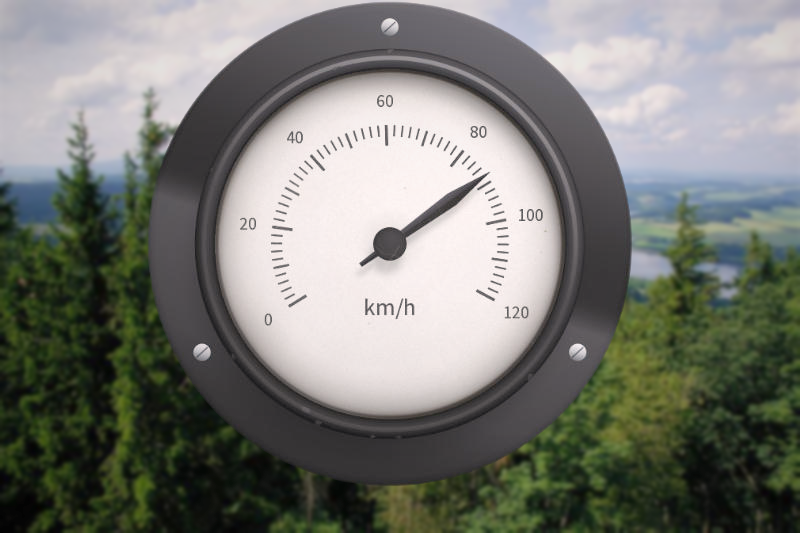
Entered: 88,km/h
